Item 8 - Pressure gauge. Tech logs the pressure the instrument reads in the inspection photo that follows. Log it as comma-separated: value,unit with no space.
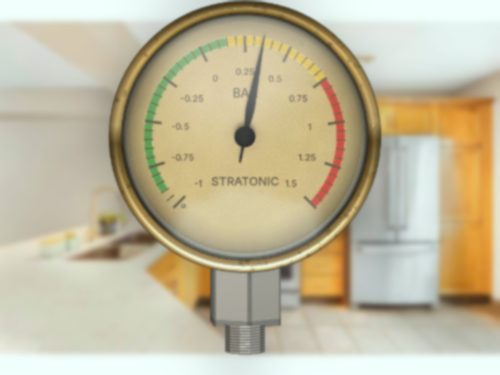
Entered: 0.35,bar
